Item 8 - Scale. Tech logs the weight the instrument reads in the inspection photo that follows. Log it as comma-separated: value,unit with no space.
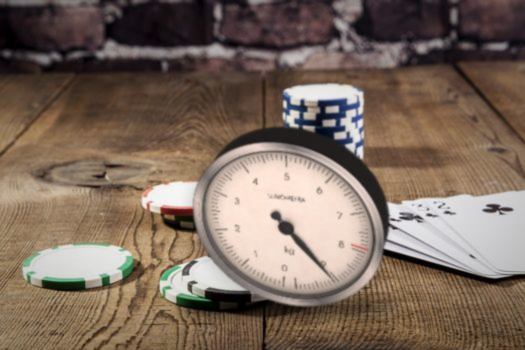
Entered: 9,kg
